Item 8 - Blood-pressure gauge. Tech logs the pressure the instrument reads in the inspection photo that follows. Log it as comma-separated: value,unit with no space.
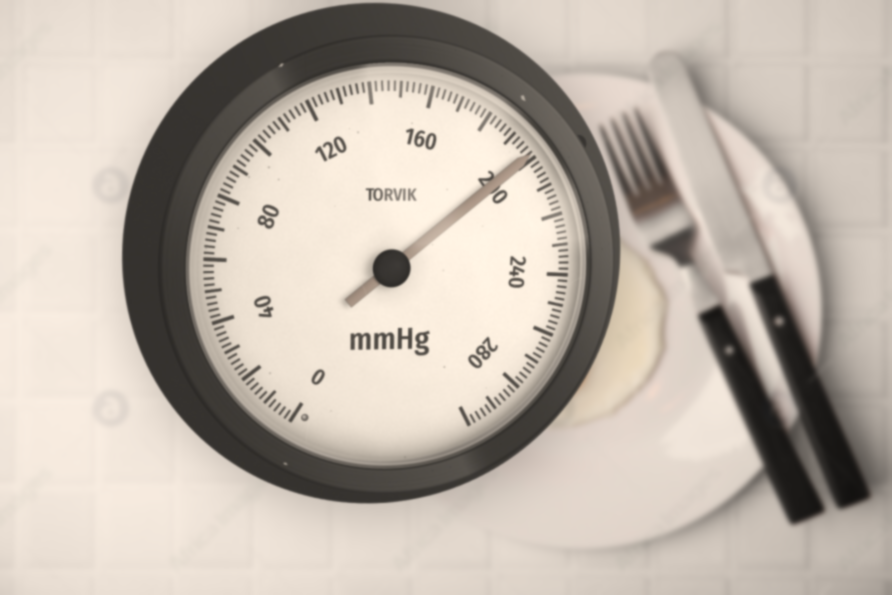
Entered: 198,mmHg
